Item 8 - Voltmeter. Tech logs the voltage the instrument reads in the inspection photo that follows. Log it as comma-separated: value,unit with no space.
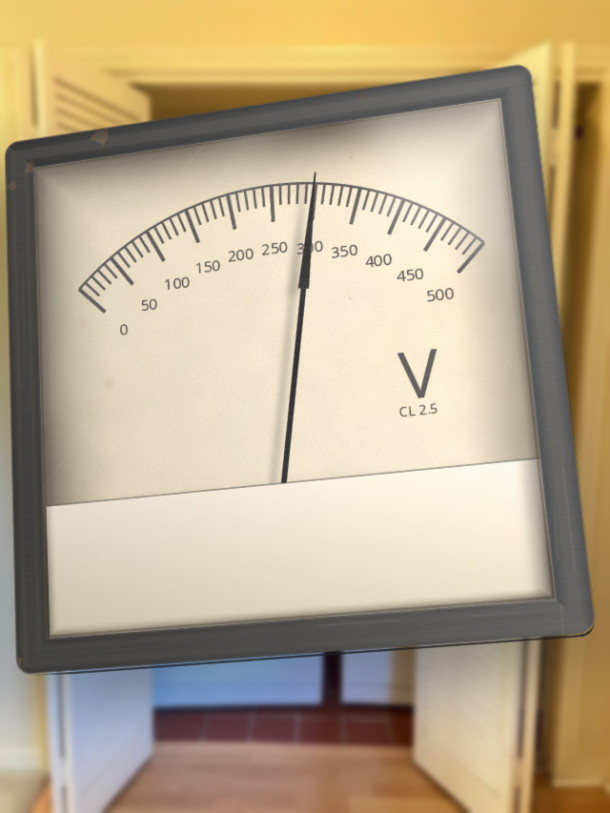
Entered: 300,V
